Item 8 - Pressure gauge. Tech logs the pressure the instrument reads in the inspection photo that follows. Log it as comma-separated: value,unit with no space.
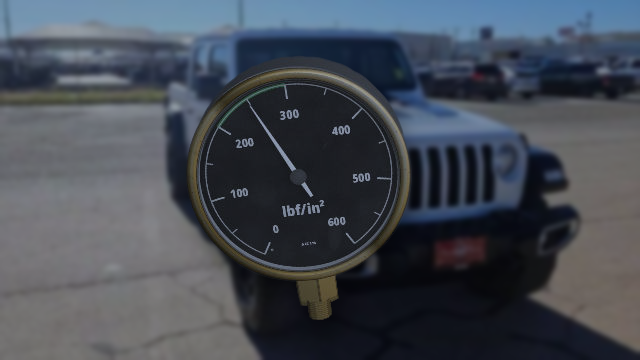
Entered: 250,psi
